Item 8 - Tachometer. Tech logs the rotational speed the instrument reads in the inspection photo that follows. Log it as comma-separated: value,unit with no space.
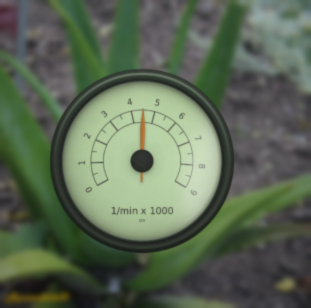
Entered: 4500,rpm
